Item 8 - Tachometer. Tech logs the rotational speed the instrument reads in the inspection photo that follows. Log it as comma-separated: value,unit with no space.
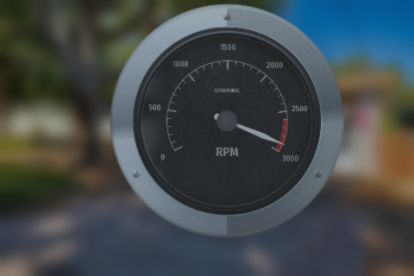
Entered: 2900,rpm
